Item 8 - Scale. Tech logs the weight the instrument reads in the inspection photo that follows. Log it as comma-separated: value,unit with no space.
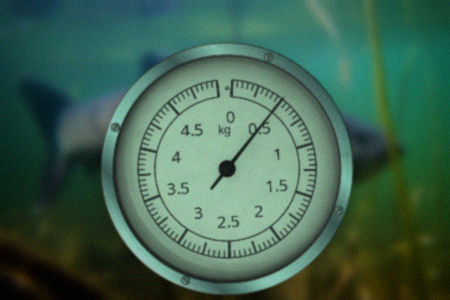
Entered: 0.5,kg
